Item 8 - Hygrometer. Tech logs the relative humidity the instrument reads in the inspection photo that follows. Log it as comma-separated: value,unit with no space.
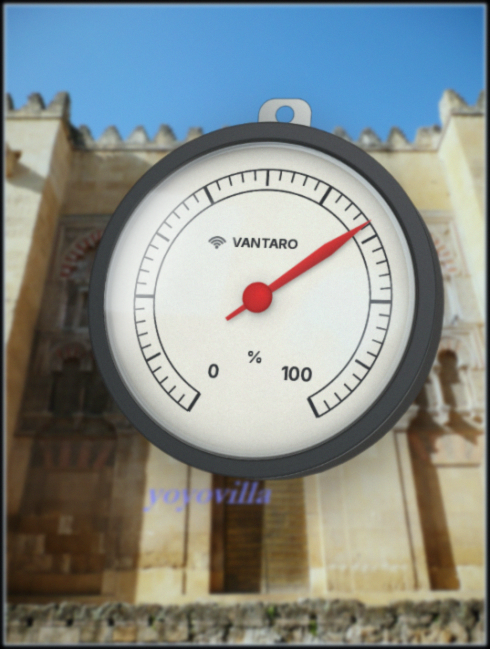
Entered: 68,%
